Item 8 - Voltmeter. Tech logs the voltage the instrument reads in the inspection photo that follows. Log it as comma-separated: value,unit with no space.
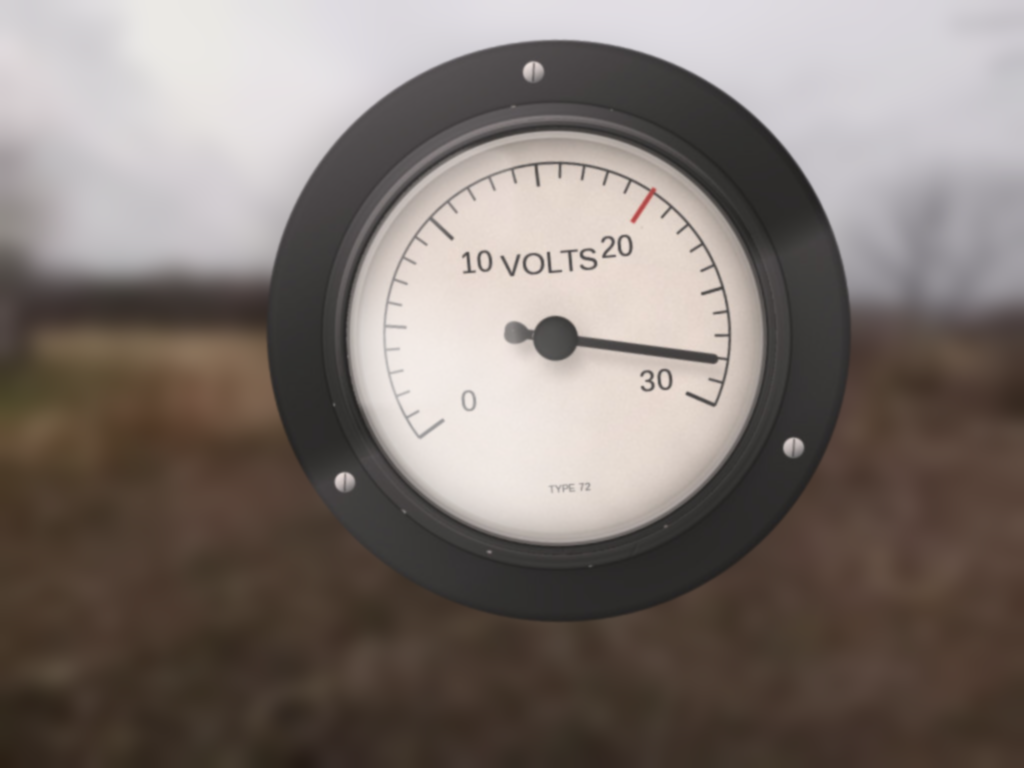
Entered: 28,V
